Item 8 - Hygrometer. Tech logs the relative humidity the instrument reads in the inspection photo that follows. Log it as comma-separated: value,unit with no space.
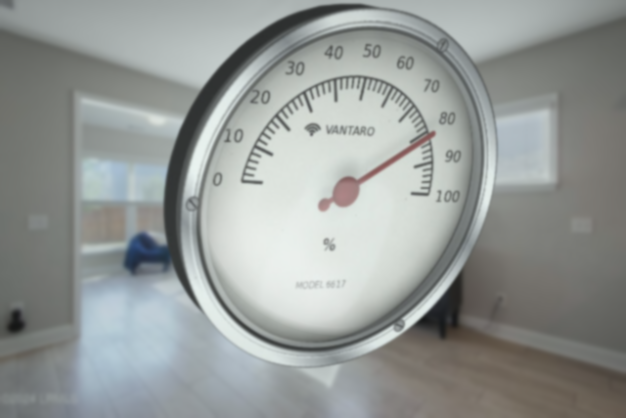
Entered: 80,%
